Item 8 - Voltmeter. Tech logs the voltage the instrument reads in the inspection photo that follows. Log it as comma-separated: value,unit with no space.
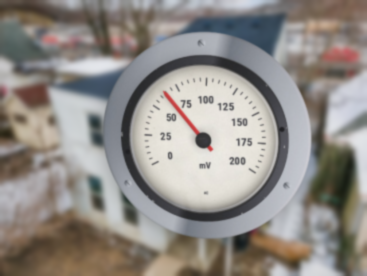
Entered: 65,mV
